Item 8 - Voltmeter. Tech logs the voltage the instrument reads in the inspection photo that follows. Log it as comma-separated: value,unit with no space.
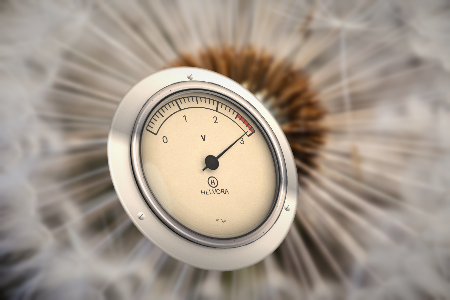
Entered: 2.9,V
